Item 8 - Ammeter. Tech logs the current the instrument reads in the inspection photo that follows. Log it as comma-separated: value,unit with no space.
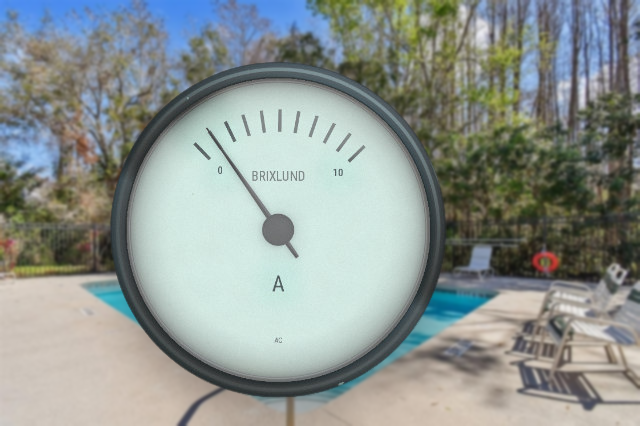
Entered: 1,A
